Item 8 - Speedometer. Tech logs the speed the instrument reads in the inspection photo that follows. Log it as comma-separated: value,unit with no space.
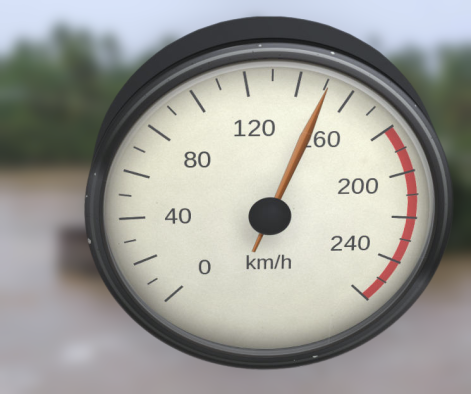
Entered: 150,km/h
